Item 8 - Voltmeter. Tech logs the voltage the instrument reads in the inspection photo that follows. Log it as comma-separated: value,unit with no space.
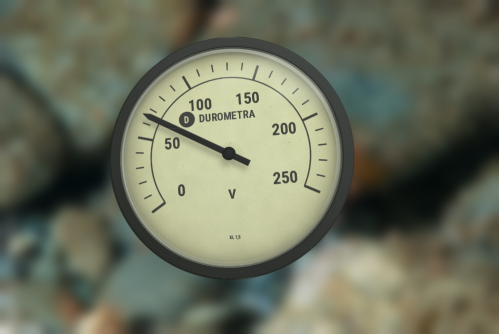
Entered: 65,V
